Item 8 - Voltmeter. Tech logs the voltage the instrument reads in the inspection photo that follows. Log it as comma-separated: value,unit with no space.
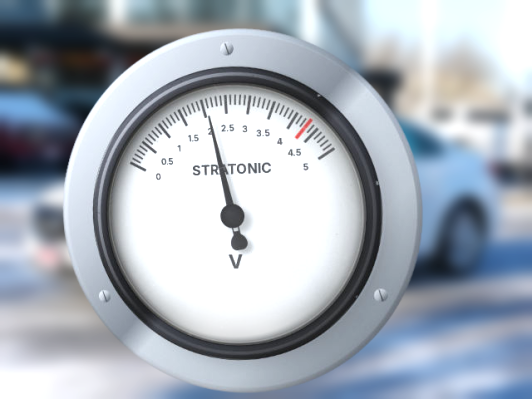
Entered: 2.1,V
